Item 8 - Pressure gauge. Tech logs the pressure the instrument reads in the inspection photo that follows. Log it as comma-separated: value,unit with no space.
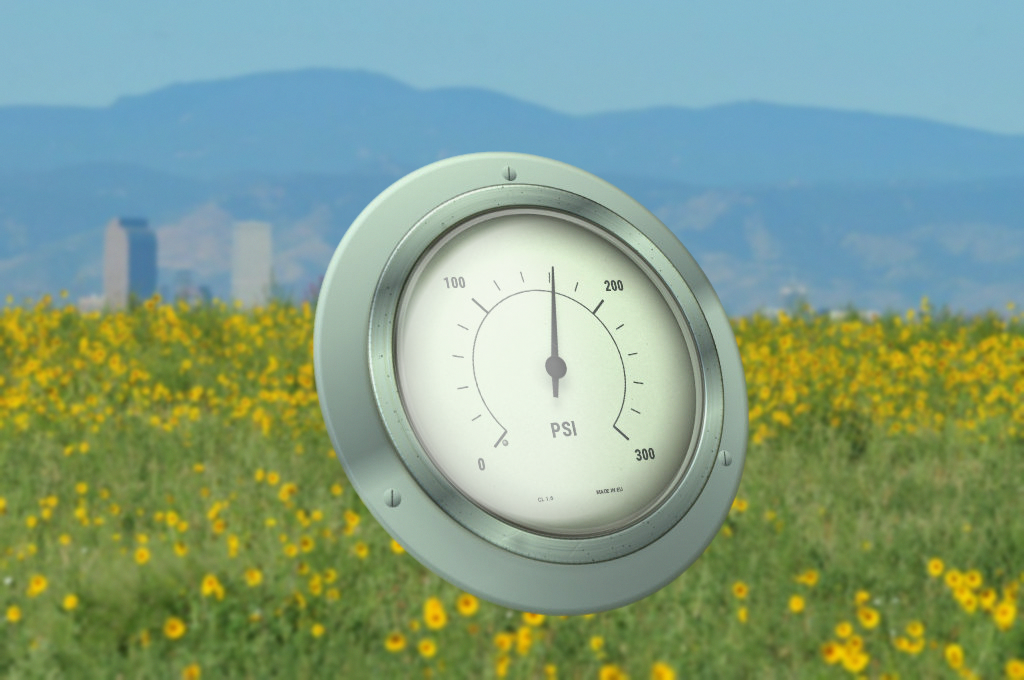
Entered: 160,psi
